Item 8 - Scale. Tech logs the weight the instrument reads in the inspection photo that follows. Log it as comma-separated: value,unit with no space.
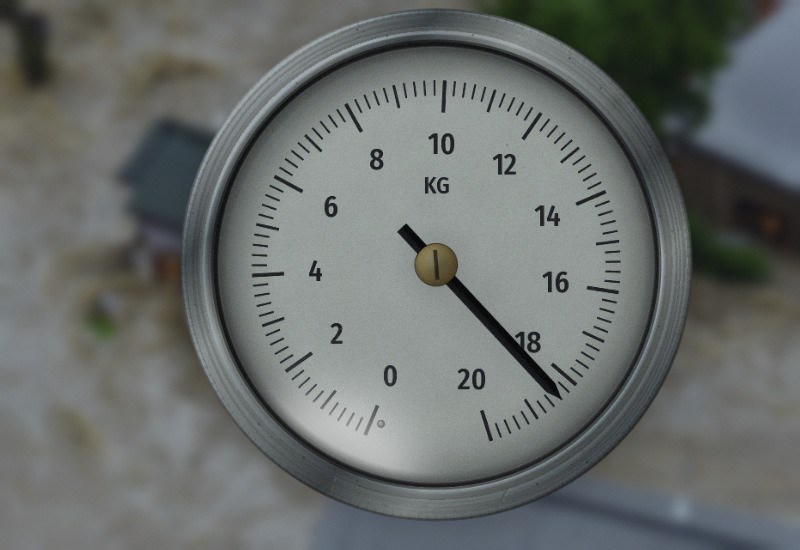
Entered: 18.4,kg
